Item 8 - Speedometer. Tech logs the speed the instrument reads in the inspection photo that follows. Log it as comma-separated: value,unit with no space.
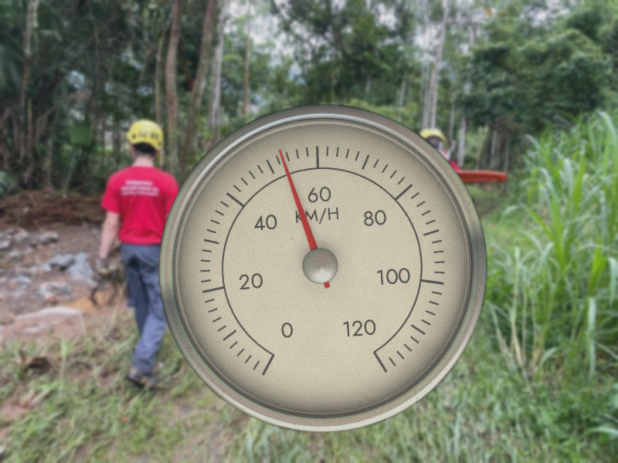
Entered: 53,km/h
